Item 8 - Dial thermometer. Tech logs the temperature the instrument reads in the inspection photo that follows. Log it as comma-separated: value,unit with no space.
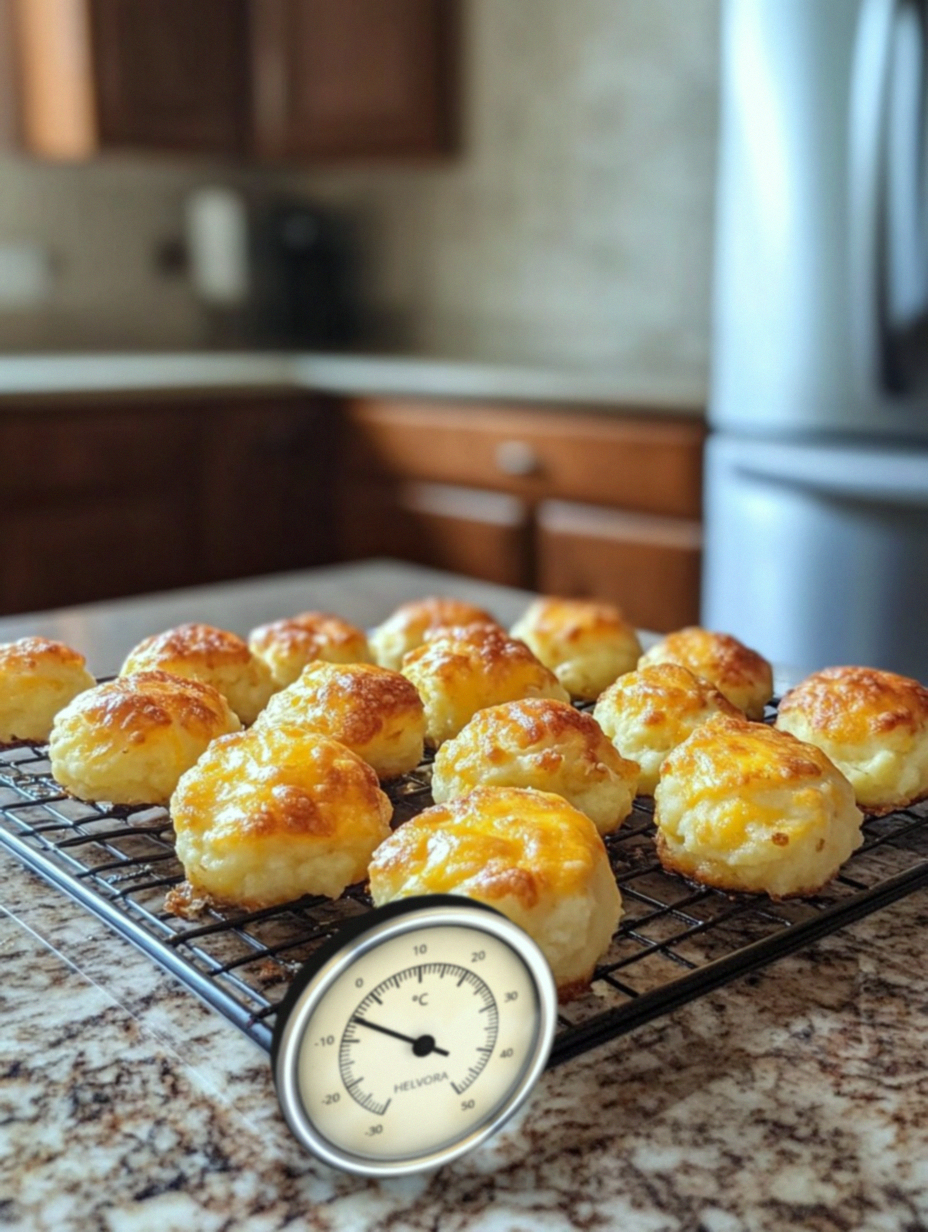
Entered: -5,°C
